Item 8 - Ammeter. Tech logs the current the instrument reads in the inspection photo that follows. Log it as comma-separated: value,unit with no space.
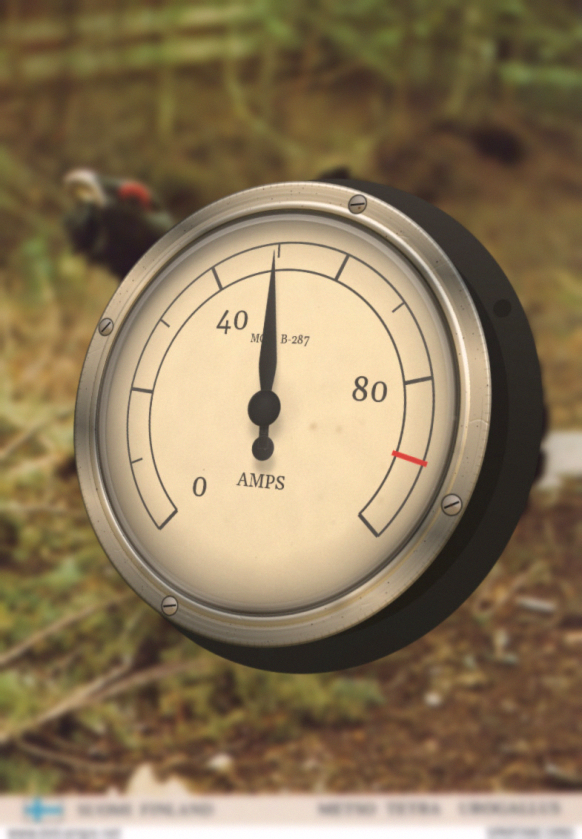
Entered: 50,A
